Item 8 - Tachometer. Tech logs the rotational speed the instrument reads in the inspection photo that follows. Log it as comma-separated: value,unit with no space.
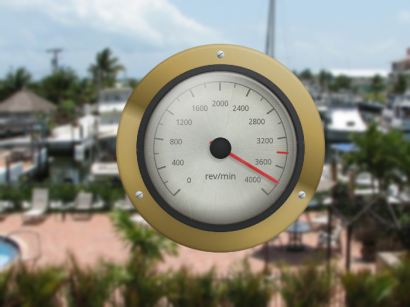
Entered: 3800,rpm
